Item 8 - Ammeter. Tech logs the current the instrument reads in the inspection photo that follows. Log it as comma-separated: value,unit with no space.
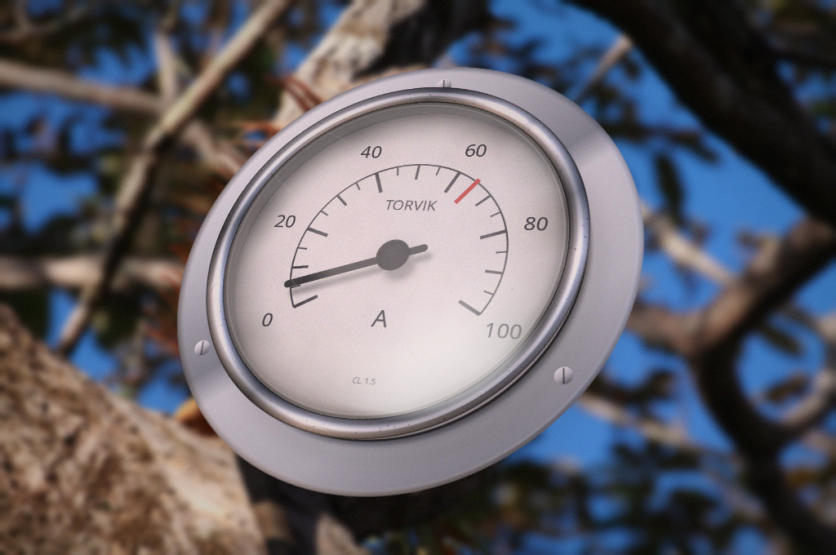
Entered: 5,A
